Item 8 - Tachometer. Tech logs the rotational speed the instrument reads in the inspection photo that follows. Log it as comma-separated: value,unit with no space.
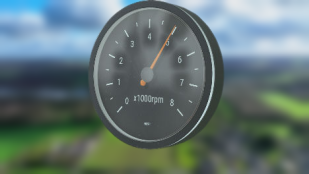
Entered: 5000,rpm
